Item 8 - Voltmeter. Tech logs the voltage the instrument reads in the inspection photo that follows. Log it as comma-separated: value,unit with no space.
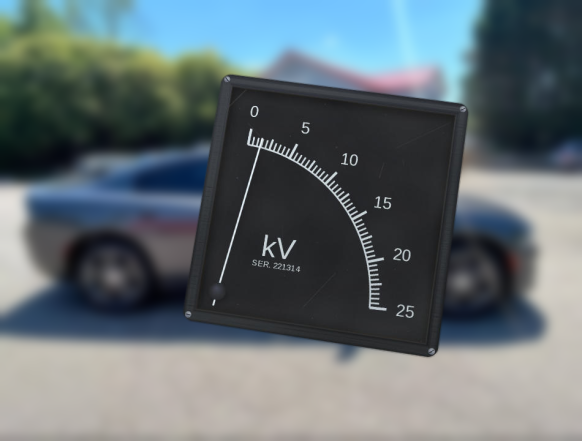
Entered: 1.5,kV
